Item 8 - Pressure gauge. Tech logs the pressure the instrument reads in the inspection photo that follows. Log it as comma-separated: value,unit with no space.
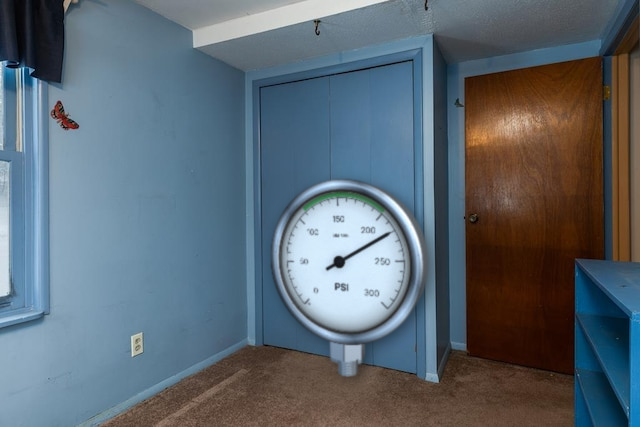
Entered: 220,psi
